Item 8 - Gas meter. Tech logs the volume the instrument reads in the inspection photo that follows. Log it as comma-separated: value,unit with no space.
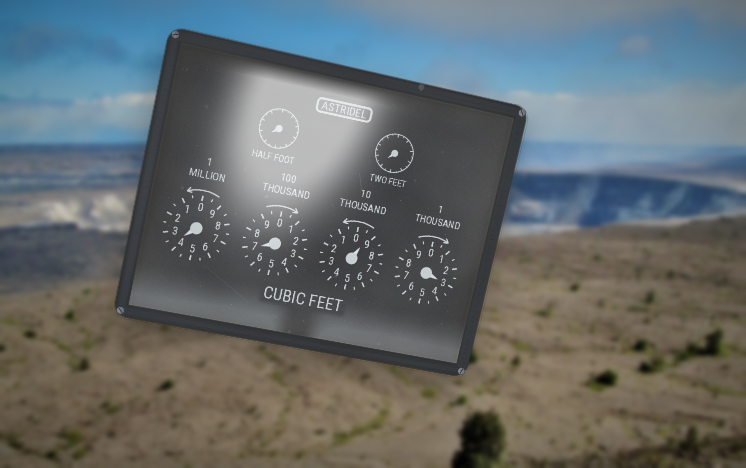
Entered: 369300,ft³
